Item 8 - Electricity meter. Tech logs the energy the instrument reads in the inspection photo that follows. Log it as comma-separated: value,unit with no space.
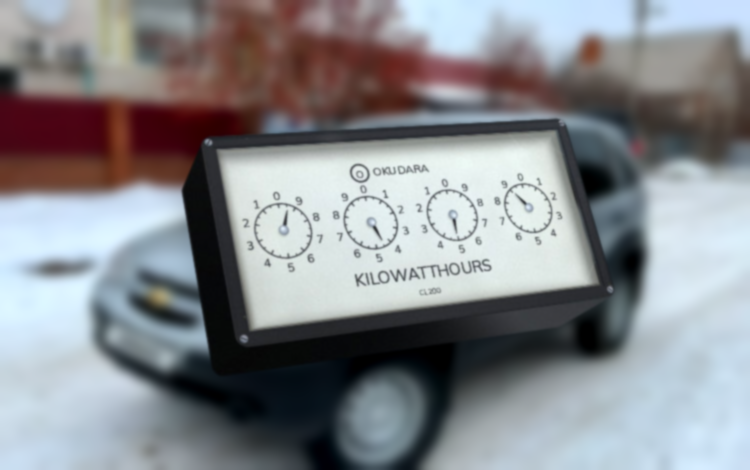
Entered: 9449,kWh
